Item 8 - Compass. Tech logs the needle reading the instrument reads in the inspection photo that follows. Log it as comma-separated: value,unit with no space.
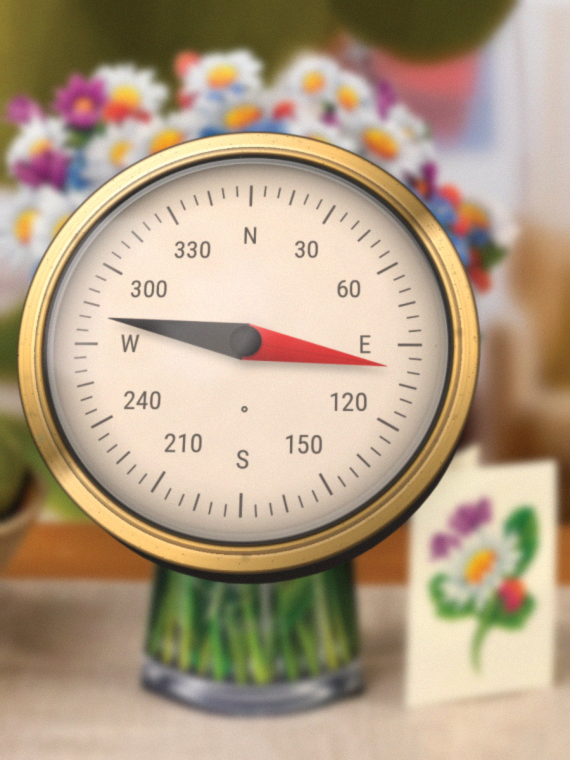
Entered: 100,°
